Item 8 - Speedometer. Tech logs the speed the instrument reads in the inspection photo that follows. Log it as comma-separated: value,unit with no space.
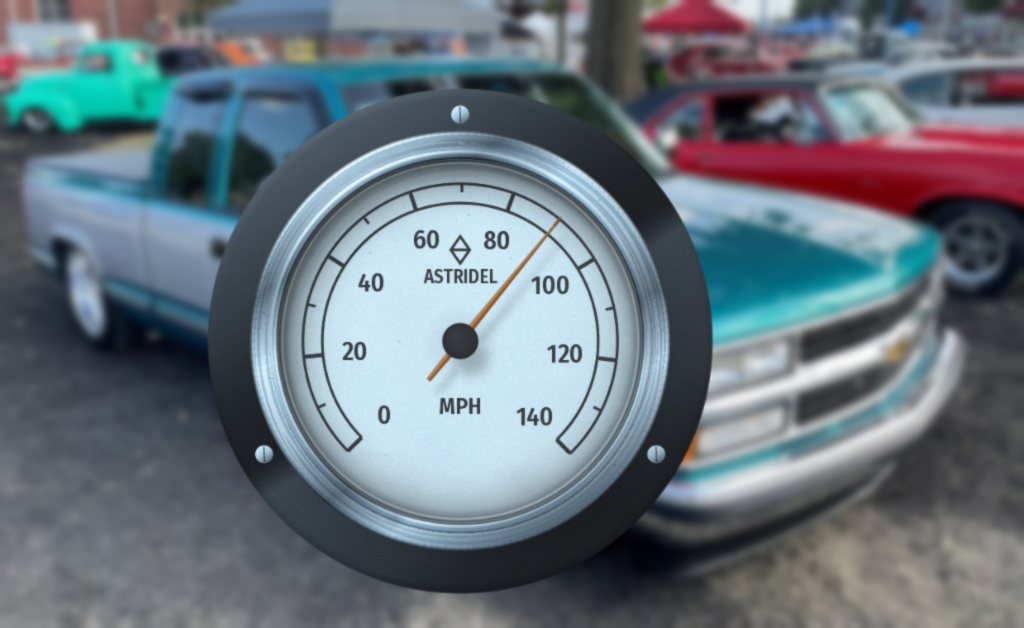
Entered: 90,mph
